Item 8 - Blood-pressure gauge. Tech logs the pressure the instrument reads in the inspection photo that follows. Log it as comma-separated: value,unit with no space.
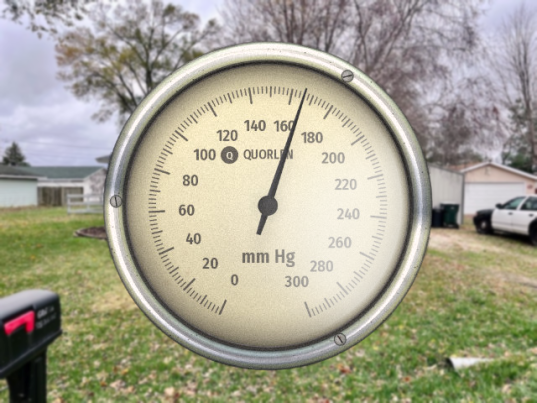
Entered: 166,mmHg
